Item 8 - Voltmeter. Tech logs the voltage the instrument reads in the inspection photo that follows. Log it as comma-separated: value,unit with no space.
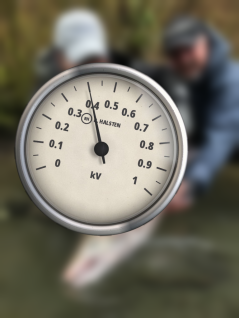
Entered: 0.4,kV
